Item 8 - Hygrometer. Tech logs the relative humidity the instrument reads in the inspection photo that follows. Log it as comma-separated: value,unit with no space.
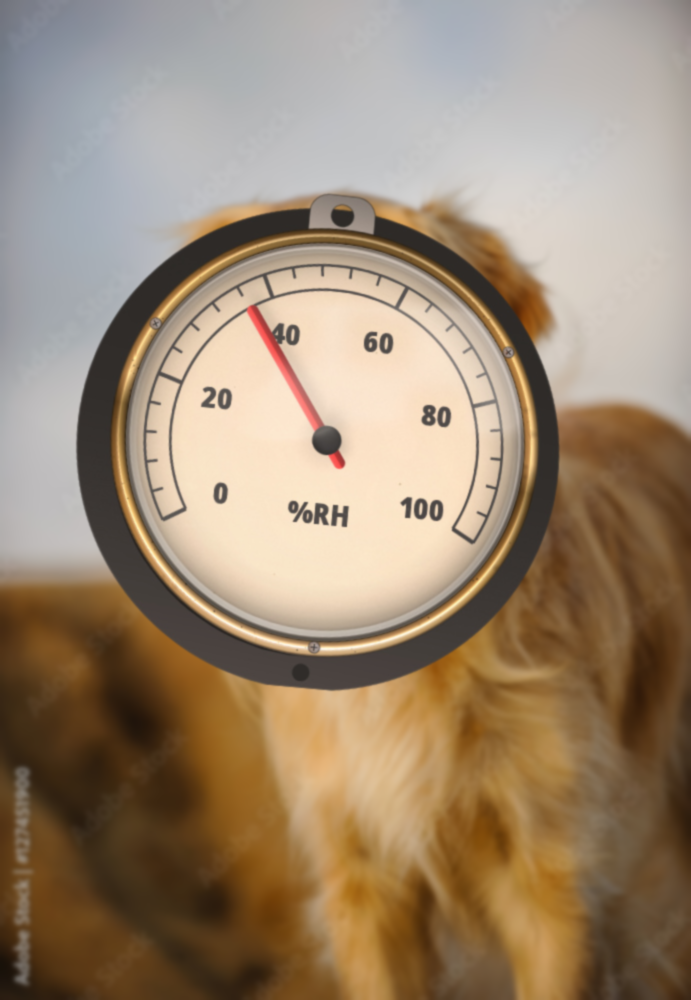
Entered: 36,%
